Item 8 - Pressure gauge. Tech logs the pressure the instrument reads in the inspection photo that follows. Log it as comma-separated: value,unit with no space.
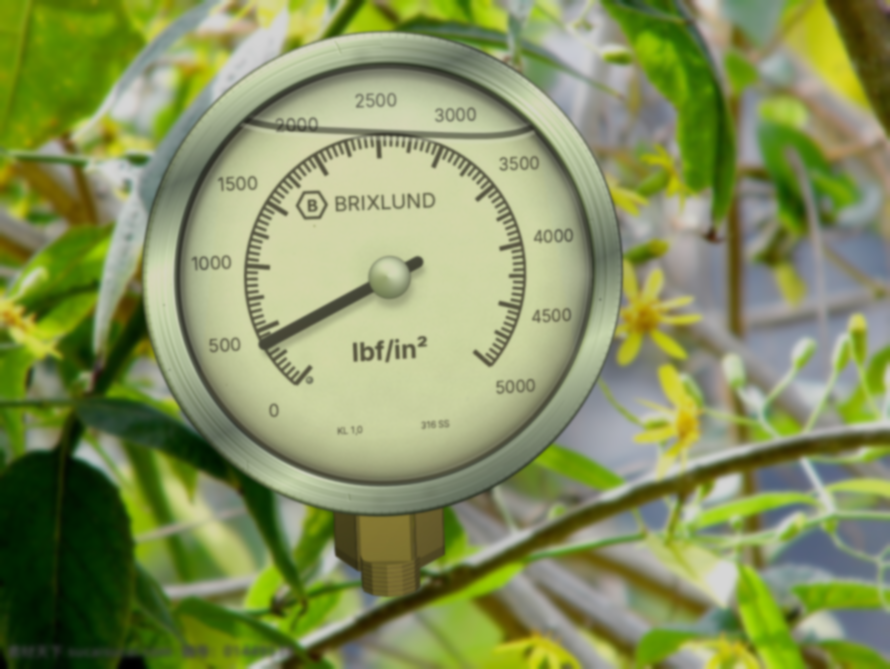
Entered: 400,psi
